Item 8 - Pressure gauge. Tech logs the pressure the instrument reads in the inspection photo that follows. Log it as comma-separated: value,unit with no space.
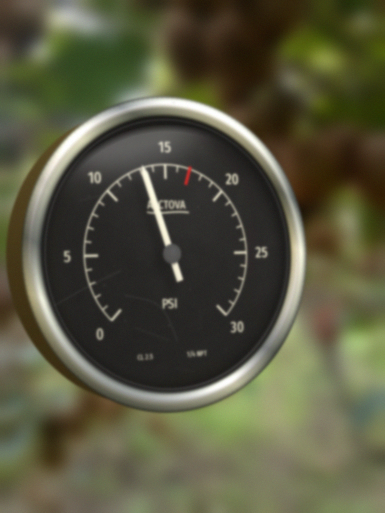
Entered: 13,psi
